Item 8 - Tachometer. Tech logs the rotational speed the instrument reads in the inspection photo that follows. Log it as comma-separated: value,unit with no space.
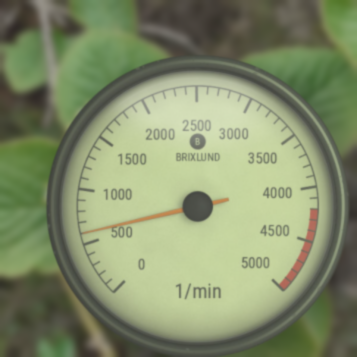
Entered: 600,rpm
